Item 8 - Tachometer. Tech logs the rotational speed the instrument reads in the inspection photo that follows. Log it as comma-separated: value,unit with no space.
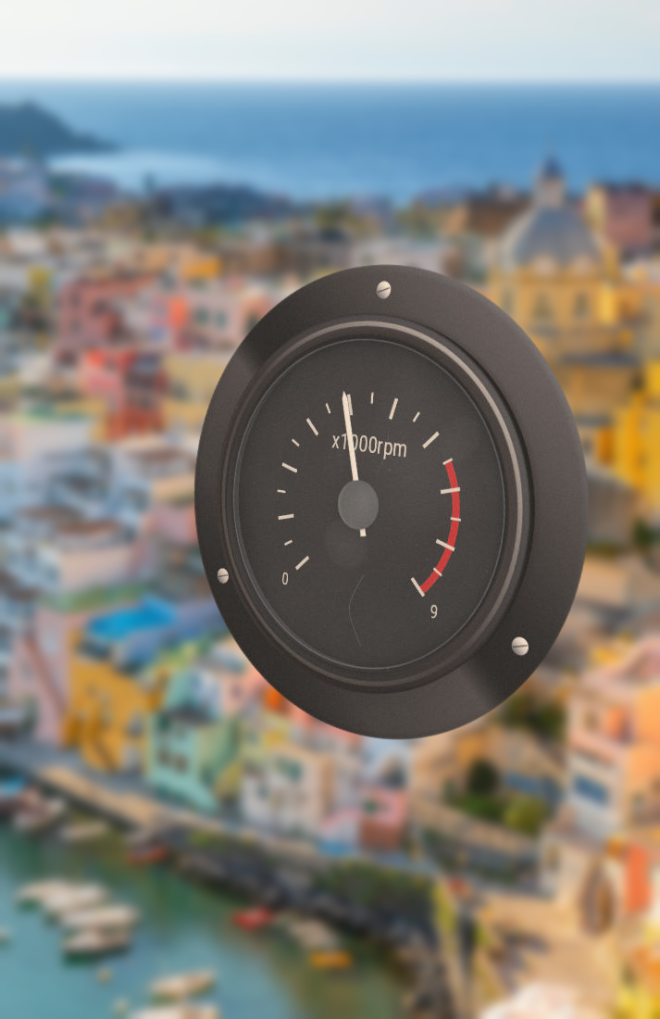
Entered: 4000,rpm
